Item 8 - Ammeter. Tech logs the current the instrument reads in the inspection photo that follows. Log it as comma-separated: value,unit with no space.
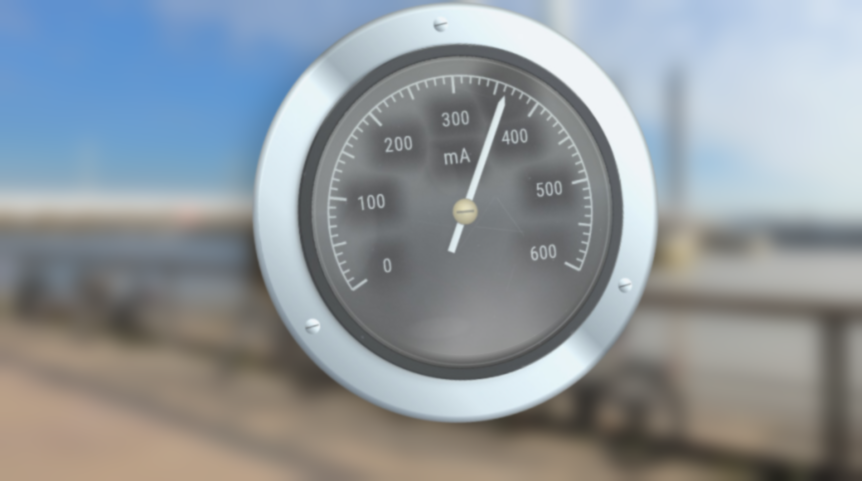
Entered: 360,mA
